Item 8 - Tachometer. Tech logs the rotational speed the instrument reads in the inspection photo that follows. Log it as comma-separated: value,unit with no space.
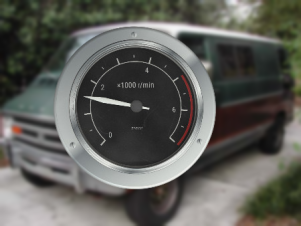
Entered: 1500,rpm
